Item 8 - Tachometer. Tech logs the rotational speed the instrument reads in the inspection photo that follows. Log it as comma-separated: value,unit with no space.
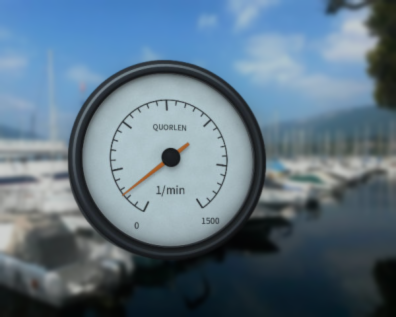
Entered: 125,rpm
